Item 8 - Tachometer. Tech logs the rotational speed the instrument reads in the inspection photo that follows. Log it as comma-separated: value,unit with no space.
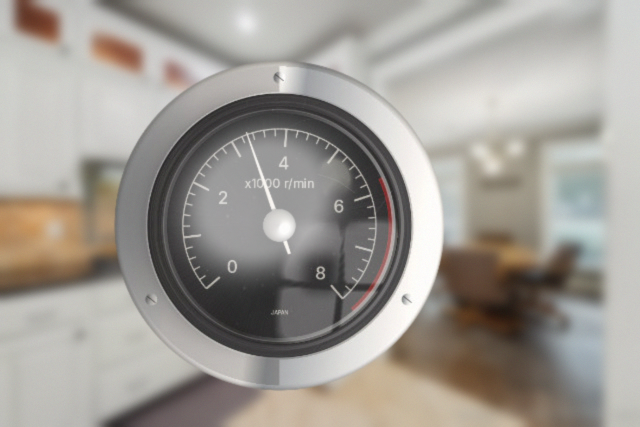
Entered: 3300,rpm
